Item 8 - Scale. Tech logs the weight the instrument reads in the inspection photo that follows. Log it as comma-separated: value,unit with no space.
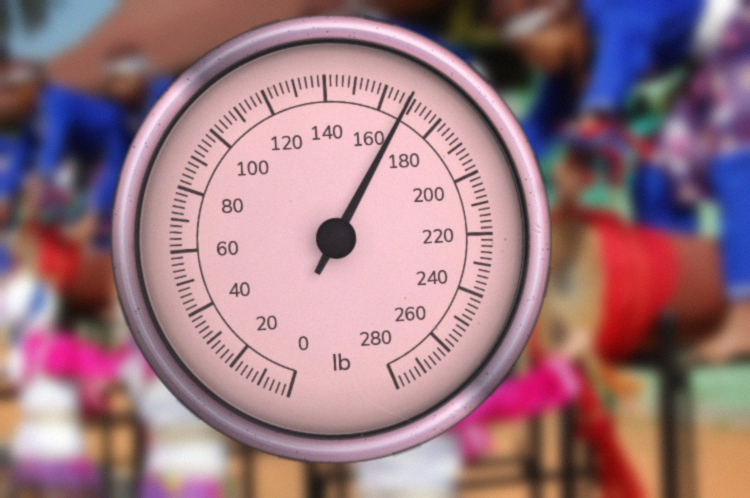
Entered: 168,lb
